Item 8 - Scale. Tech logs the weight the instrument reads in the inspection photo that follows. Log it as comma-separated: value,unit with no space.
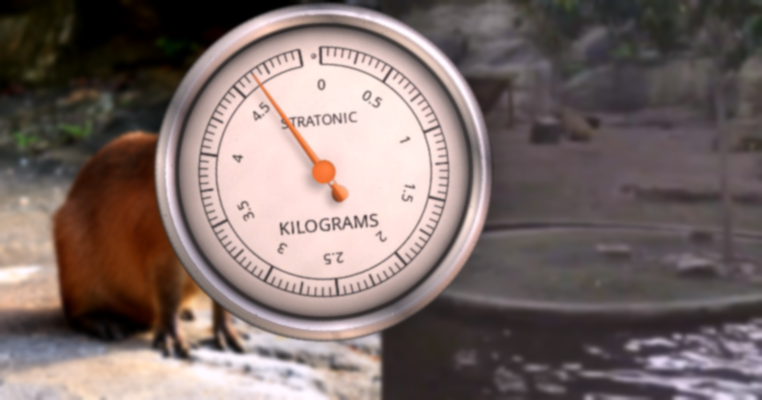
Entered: 4.65,kg
